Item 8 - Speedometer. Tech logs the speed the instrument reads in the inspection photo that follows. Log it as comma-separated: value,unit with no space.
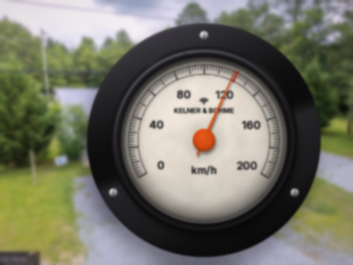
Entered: 120,km/h
